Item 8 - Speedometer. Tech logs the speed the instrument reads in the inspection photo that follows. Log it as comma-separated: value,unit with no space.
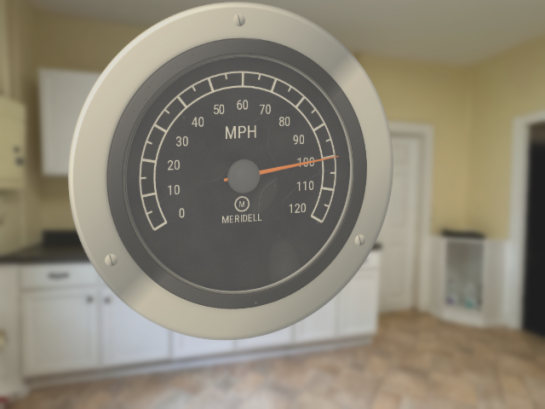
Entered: 100,mph
